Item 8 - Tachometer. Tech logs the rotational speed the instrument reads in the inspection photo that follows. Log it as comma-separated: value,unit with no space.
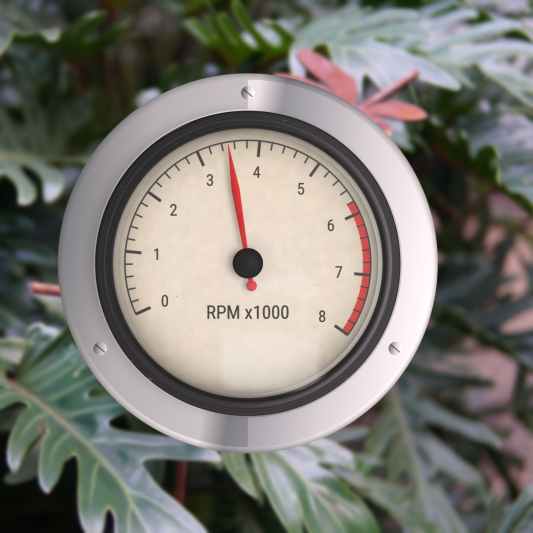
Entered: 3500,rpm
